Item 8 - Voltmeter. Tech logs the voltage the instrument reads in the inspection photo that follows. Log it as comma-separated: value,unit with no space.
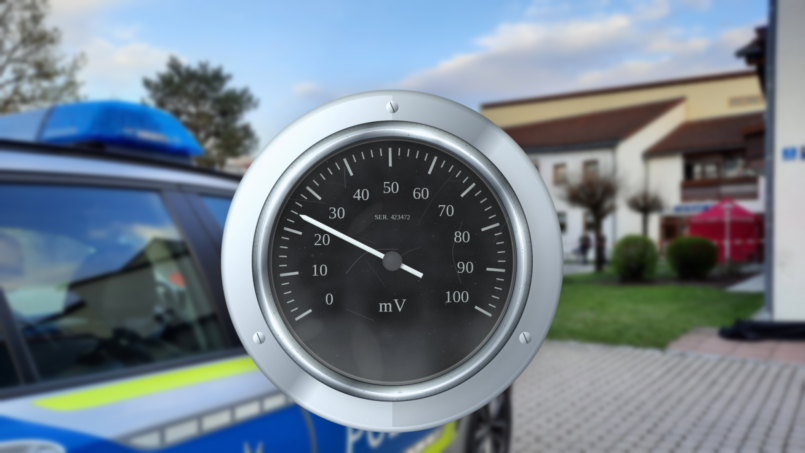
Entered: 24,mV
